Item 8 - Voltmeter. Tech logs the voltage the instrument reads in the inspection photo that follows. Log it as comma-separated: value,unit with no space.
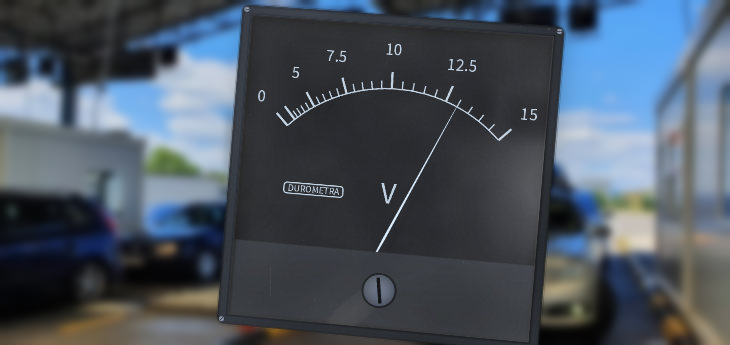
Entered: 13,V
